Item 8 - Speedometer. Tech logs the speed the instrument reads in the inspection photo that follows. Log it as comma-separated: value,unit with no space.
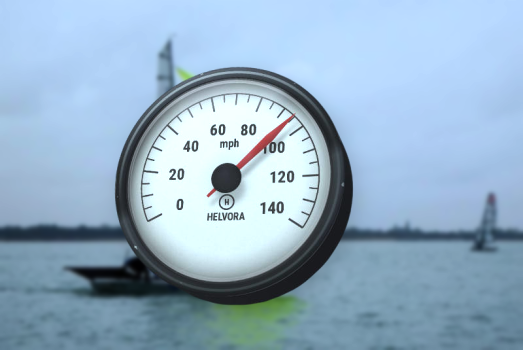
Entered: 95,mph
